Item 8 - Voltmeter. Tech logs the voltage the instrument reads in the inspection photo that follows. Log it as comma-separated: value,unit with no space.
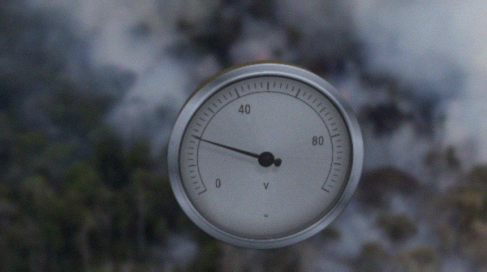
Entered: 20,V
